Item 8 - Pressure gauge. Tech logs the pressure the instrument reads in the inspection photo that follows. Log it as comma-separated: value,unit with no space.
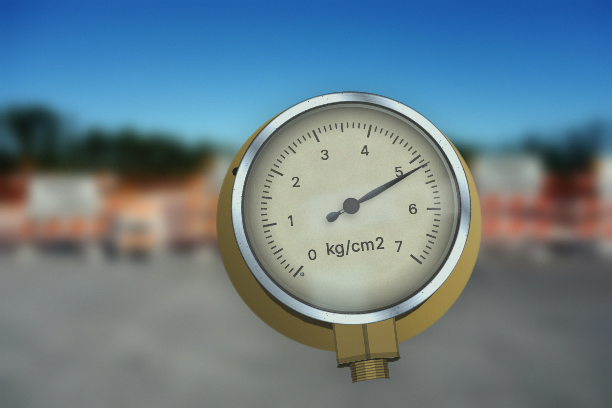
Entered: 5.2,kg/cm²
